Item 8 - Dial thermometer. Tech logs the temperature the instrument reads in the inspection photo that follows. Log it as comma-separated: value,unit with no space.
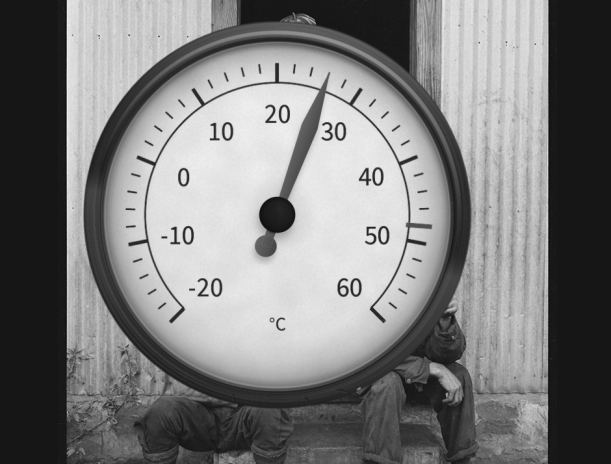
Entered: 26,°C
